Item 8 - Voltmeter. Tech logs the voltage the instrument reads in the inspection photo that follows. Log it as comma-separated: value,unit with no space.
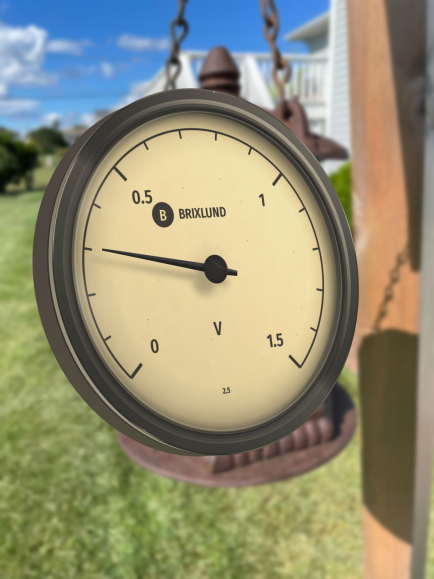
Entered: 0.3,V
